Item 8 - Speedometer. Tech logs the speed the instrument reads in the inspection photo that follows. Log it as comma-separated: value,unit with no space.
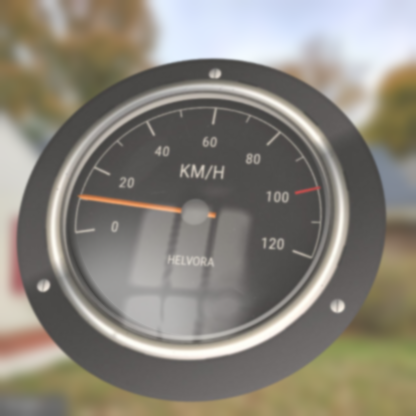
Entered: 10,km/h
